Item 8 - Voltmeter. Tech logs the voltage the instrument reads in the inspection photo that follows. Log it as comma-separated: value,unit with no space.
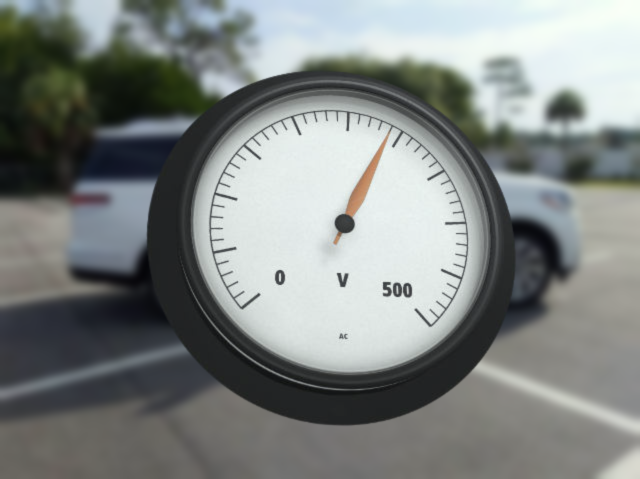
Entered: 290,V
